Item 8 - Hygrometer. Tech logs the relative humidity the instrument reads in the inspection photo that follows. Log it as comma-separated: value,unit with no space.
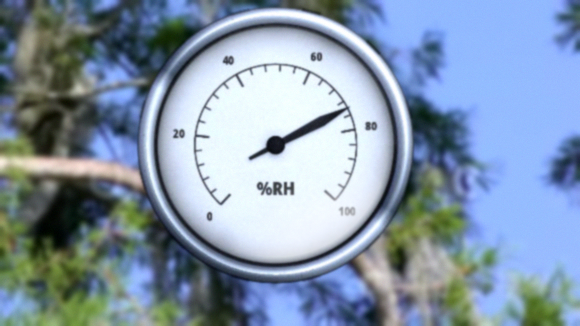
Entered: 74,%
